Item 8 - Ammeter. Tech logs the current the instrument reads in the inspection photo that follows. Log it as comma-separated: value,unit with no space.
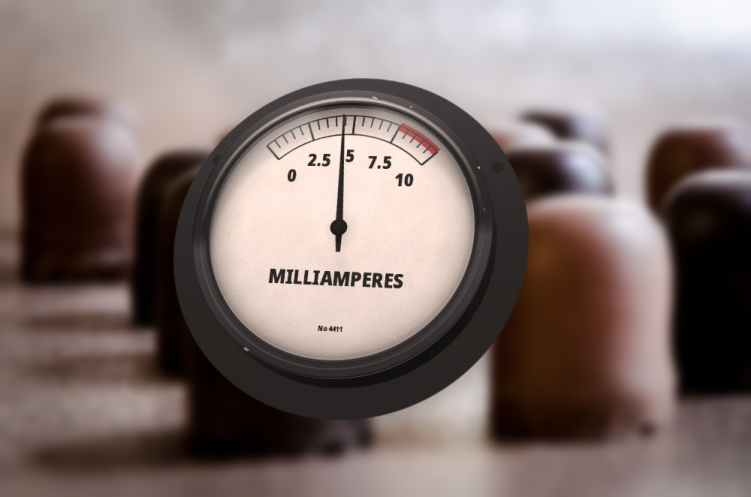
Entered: 4.5,mA
